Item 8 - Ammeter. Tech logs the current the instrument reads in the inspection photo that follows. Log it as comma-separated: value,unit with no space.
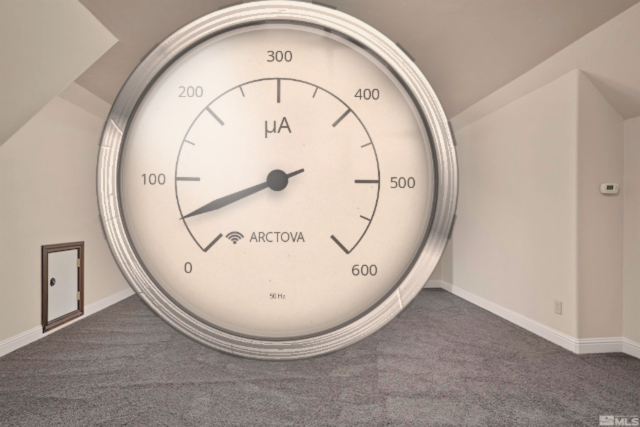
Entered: 50,µA
